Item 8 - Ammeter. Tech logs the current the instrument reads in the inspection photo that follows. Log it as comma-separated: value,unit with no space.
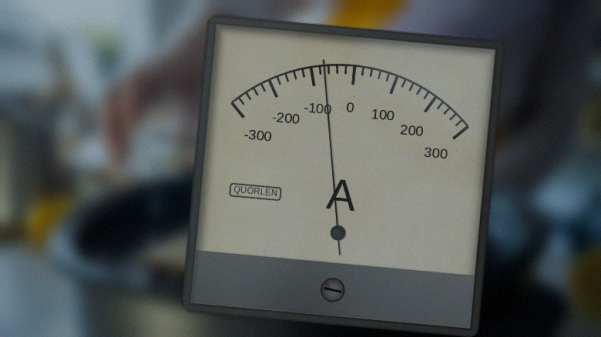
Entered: -70,A
